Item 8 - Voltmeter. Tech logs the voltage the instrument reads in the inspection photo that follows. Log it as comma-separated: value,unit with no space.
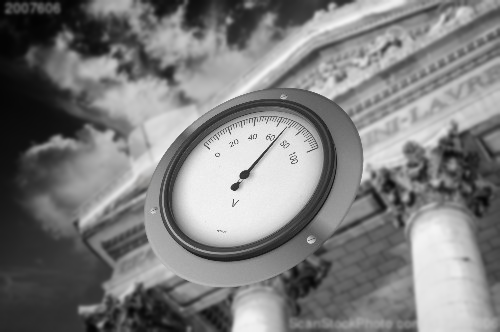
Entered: 70,V
